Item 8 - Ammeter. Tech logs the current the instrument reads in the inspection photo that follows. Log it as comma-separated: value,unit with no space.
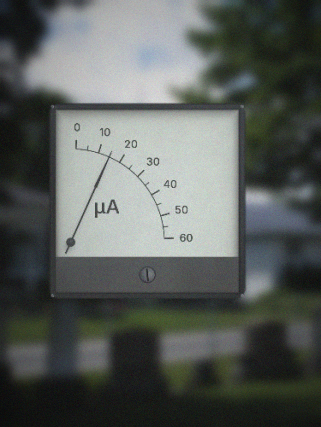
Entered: 15,µA
